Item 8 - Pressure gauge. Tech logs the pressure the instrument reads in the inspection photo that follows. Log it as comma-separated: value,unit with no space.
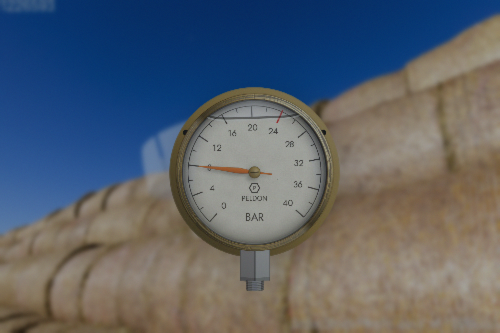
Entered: 8,bar
